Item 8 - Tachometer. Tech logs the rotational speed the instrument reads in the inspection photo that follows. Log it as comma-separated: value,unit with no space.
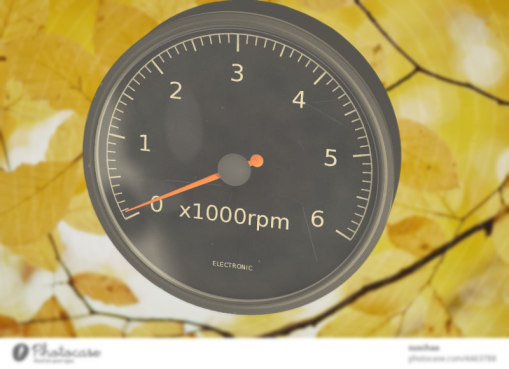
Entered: 100,rpm
